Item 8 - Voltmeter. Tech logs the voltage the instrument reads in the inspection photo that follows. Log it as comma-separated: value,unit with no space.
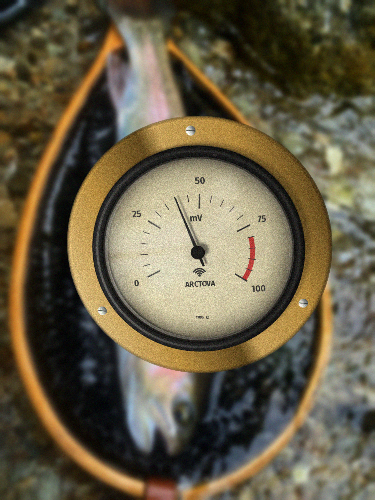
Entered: 40,mV
